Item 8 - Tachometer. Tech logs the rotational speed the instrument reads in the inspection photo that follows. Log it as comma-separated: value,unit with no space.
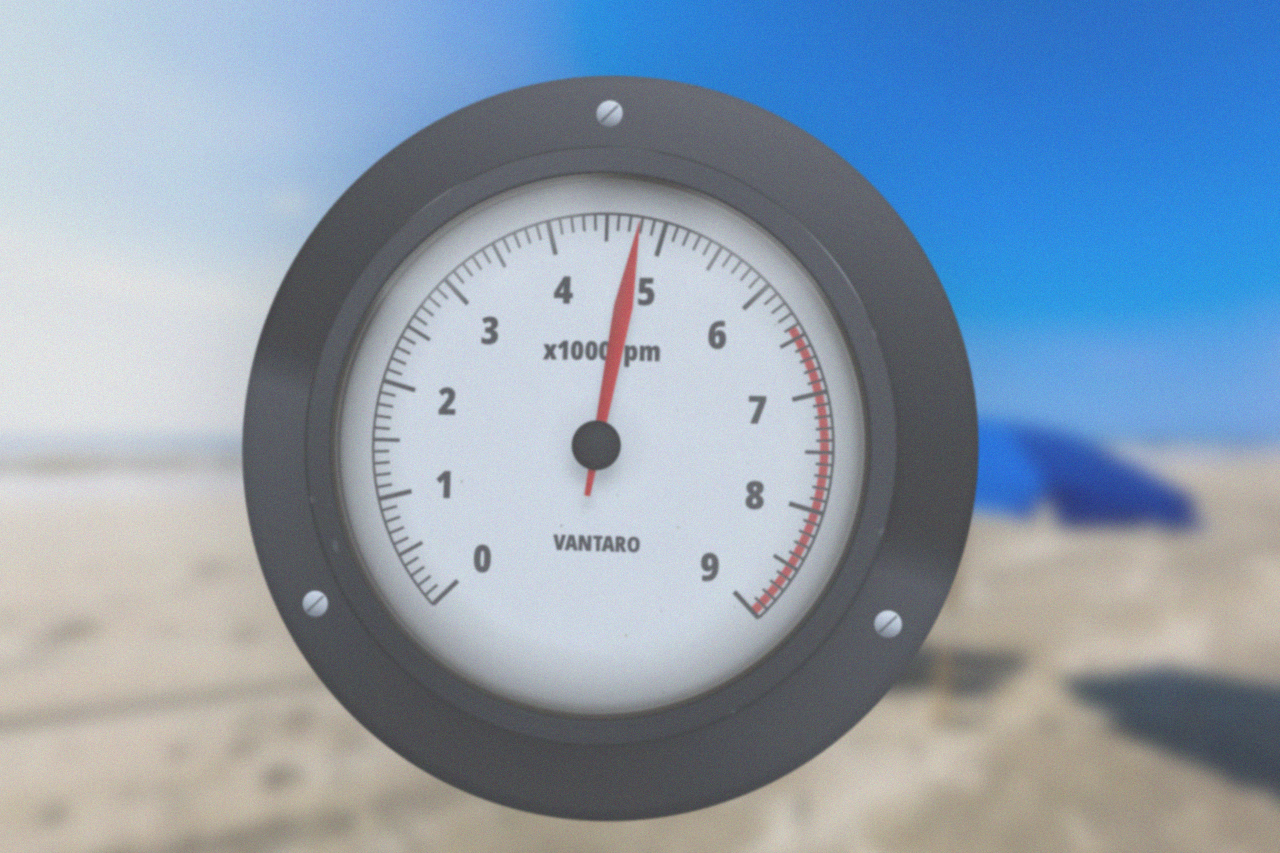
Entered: 4800,rpm
